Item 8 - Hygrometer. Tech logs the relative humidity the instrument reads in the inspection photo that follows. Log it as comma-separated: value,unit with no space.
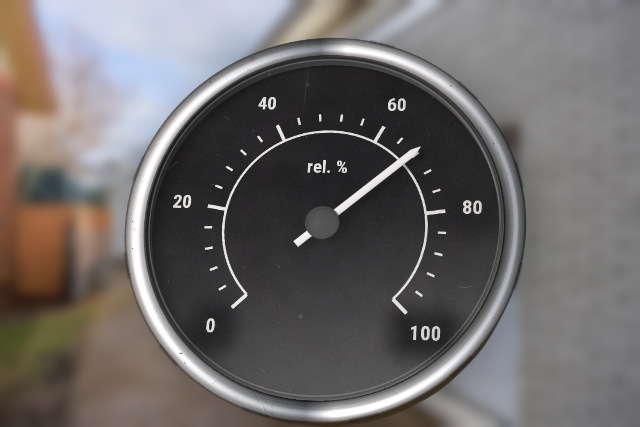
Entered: 68,%
